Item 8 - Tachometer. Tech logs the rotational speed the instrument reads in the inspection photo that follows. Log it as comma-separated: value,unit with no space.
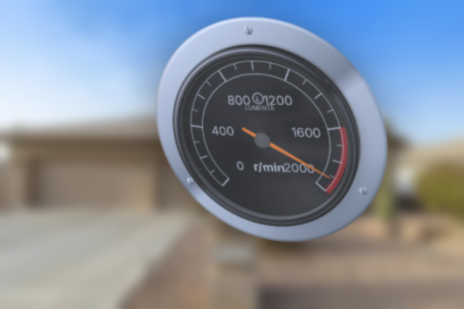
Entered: 1900,rpm
